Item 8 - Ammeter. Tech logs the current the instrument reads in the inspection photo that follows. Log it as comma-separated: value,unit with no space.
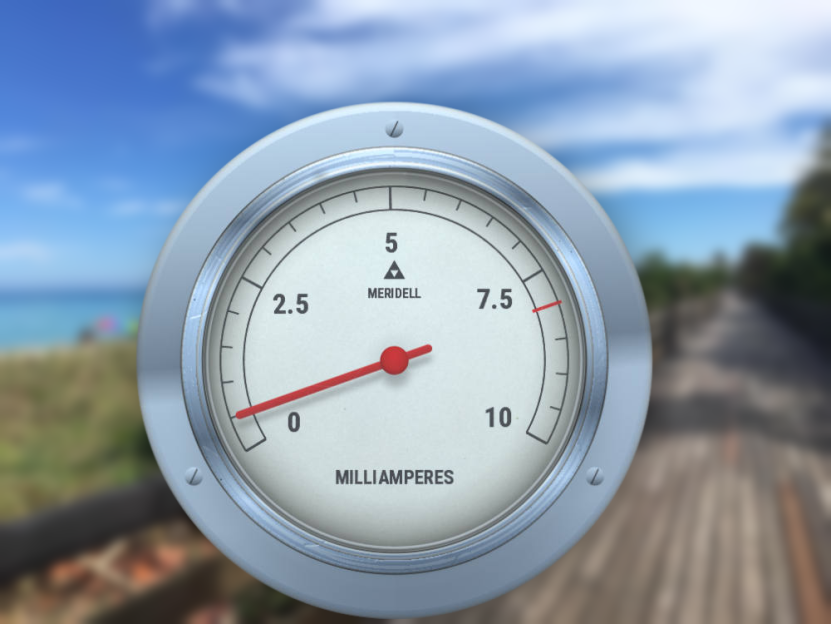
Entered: 0.5,mA
